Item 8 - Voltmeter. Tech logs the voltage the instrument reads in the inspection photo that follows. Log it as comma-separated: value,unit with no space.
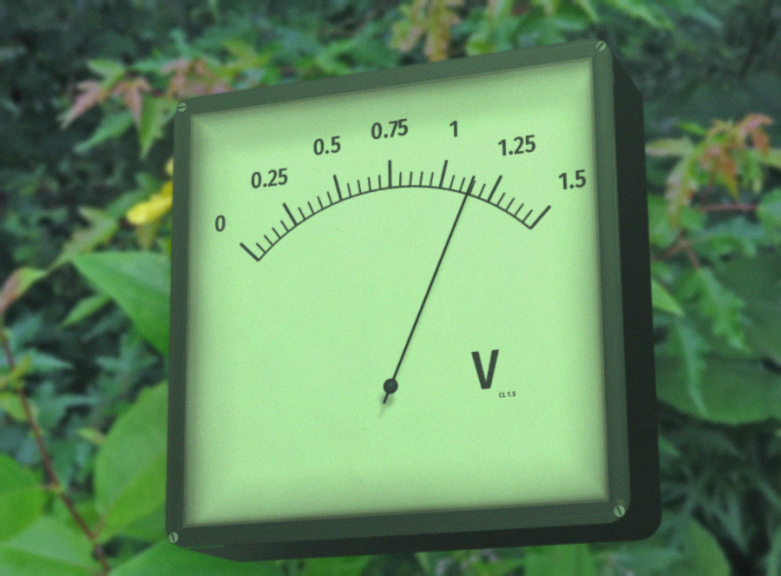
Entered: 1.15,V
